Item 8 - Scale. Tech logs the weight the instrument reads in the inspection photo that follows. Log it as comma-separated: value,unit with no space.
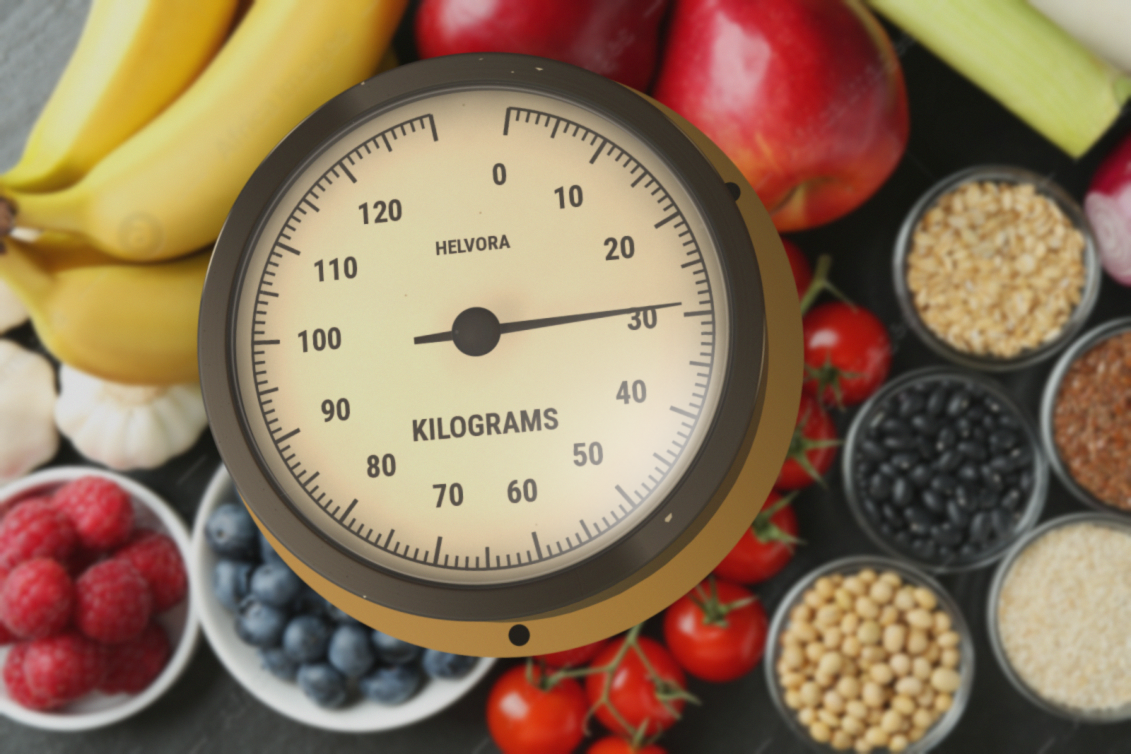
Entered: 29,kg
